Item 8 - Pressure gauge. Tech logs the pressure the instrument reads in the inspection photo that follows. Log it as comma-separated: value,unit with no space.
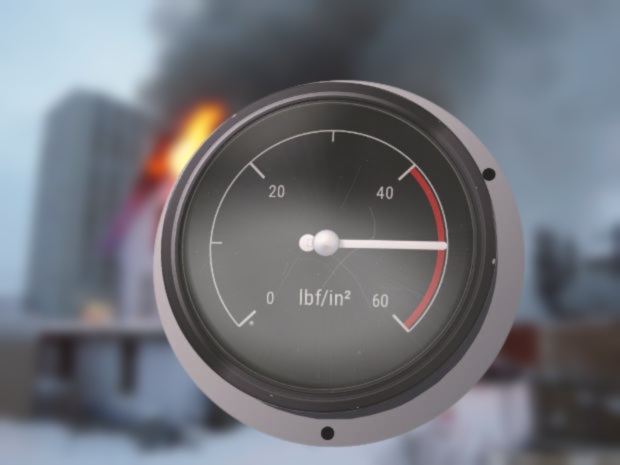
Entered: 50,psi
